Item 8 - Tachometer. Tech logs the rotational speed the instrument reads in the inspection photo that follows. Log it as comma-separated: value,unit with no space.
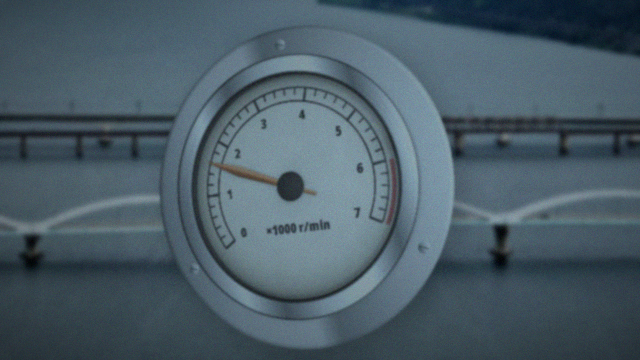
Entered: 1600,rpm
